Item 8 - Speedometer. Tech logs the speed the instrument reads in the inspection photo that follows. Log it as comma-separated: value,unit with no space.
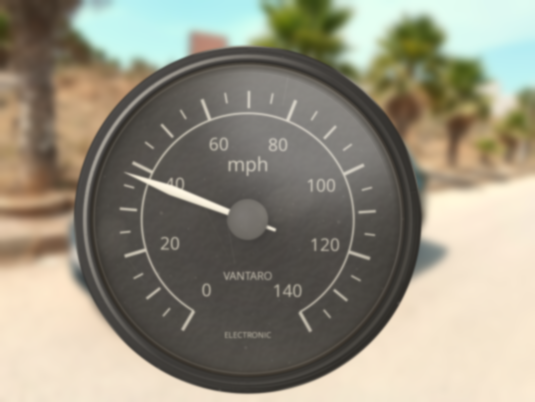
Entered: 37.5,mph
